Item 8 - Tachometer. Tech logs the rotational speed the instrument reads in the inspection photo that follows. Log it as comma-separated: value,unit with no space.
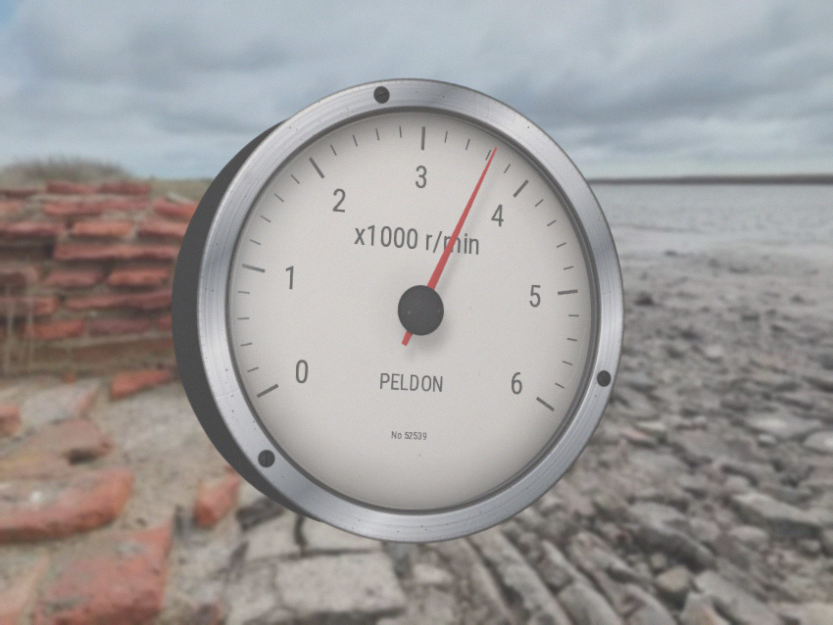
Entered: 3600,rpm
